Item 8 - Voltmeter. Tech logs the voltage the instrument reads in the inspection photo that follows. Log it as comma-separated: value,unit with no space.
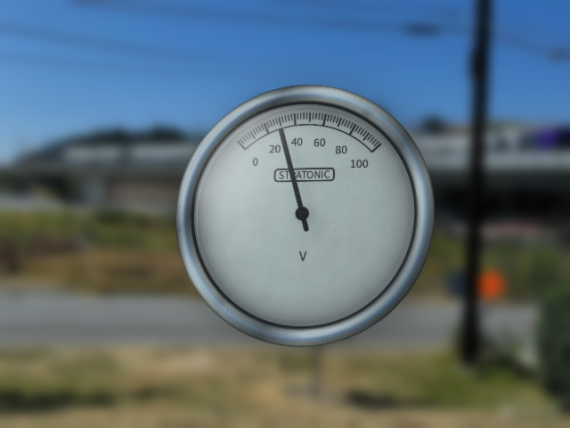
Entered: 30,V
